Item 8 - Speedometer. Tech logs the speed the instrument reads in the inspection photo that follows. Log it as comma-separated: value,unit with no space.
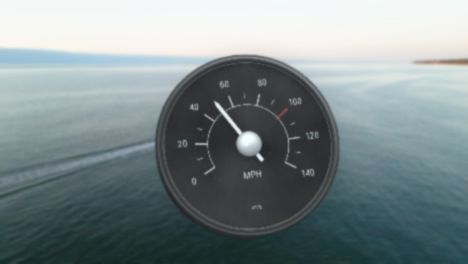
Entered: 50,mph
